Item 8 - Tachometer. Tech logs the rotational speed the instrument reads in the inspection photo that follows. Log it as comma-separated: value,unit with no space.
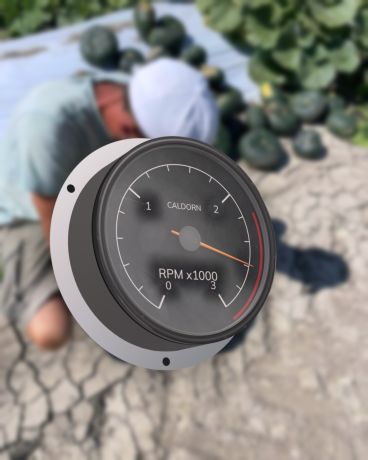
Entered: 2600,rpm
